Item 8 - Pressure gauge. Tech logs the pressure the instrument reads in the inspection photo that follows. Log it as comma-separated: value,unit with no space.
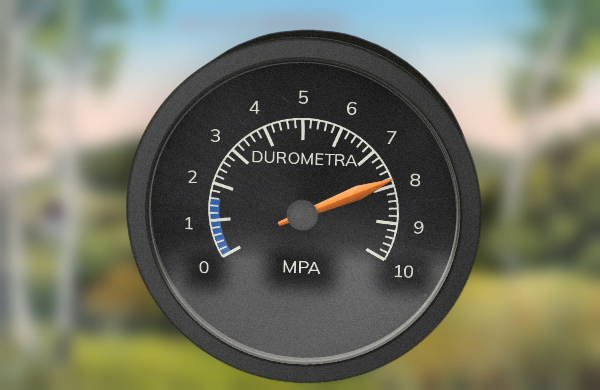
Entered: 7.8,MPa
